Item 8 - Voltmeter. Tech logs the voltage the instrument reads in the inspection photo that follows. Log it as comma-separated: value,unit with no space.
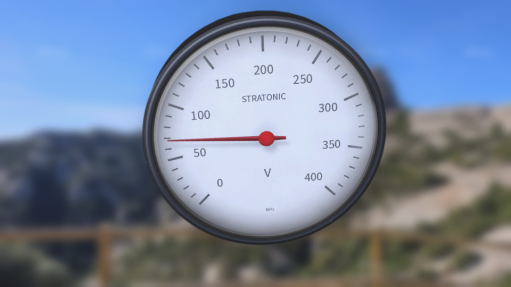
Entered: 70,V
